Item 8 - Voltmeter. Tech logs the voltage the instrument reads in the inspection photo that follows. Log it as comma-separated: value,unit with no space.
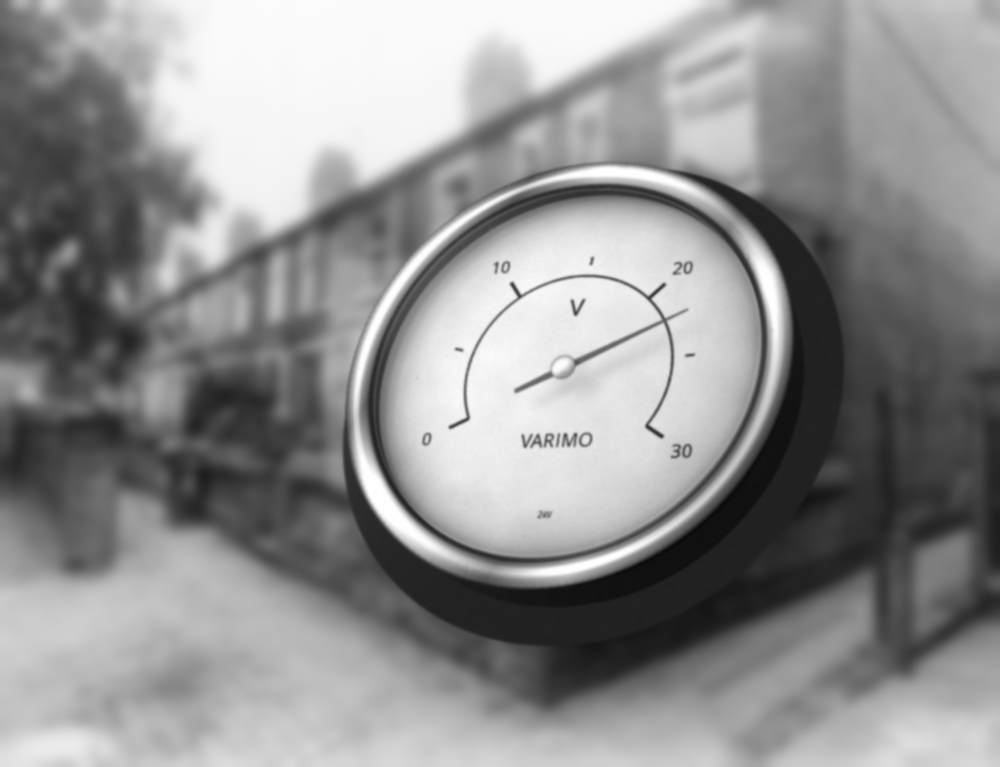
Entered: 22.5,V
